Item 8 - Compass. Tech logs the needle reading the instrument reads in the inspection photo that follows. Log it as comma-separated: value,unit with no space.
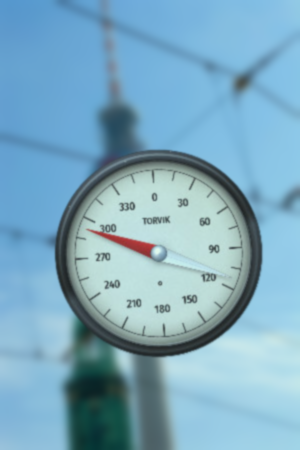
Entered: 292.5,°
